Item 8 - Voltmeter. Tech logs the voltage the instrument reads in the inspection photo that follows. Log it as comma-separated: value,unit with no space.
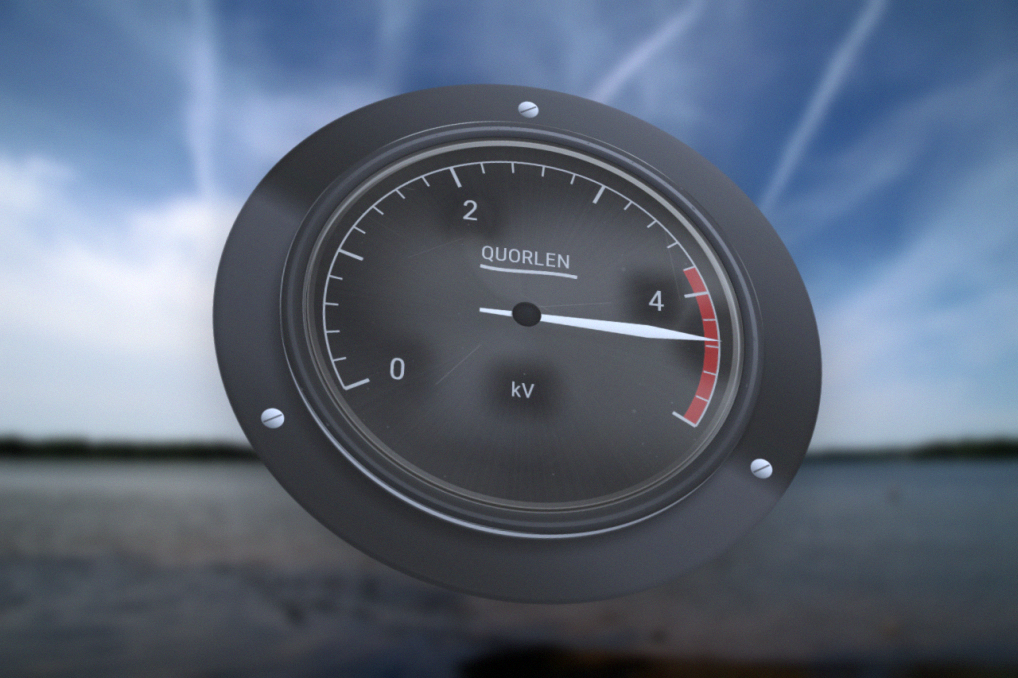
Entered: 4.4,kV
